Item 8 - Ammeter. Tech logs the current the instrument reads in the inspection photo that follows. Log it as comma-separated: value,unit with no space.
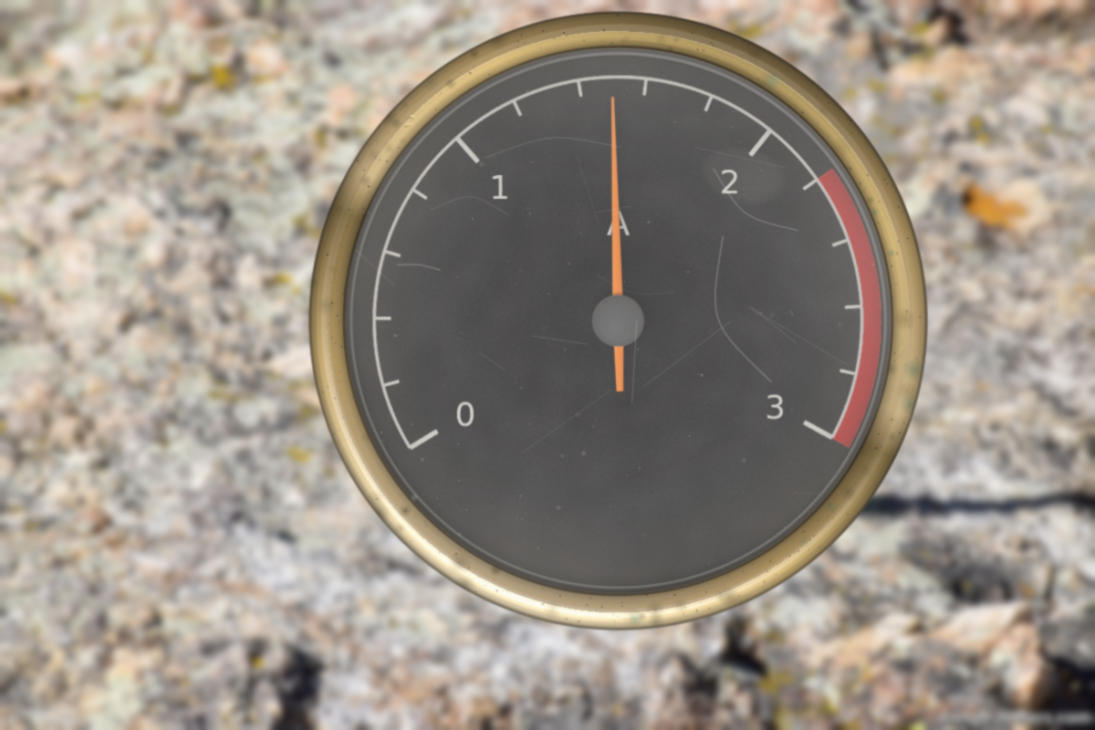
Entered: 1.5,A
